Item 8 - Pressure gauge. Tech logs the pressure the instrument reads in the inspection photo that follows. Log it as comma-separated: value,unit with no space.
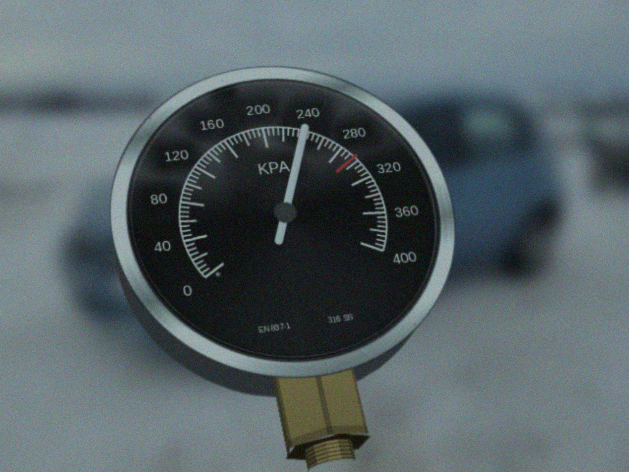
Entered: 240,kPa
